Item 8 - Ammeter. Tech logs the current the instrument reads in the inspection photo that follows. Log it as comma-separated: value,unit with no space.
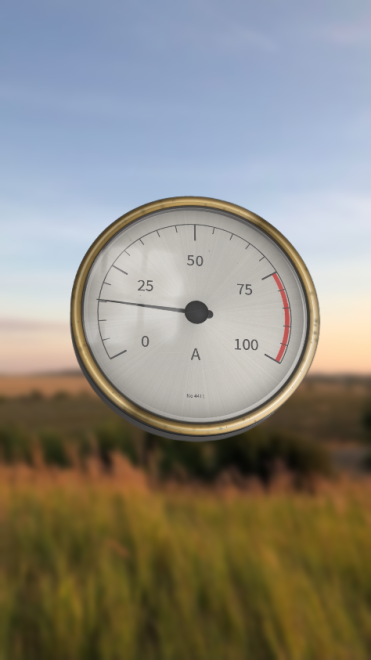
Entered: 15,A
